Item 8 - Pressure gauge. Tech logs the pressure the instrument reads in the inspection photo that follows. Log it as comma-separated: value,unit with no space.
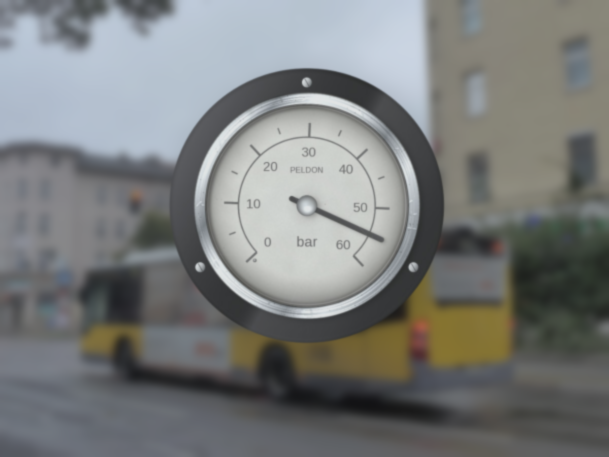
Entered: 55,bar
